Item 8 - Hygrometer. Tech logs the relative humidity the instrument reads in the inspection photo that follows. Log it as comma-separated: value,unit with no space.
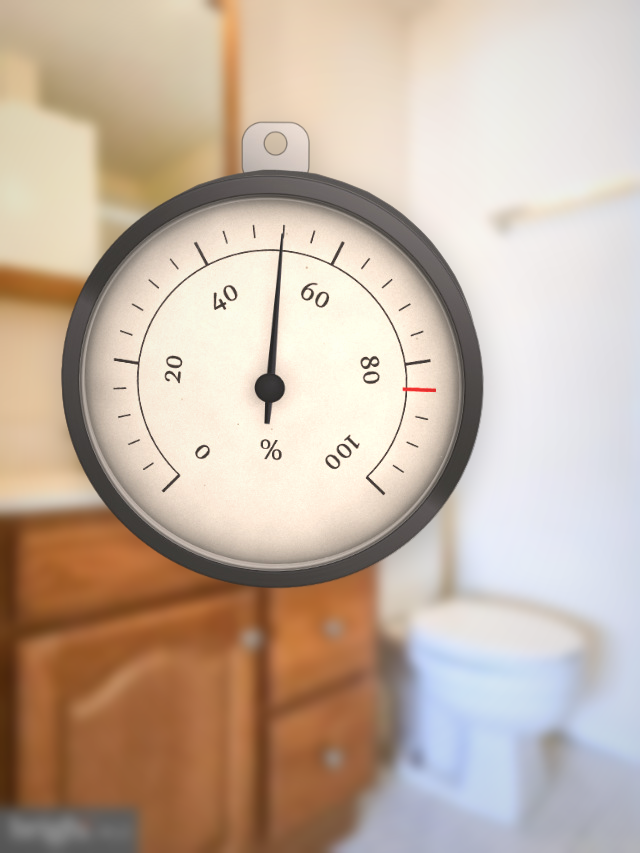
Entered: 52,%
